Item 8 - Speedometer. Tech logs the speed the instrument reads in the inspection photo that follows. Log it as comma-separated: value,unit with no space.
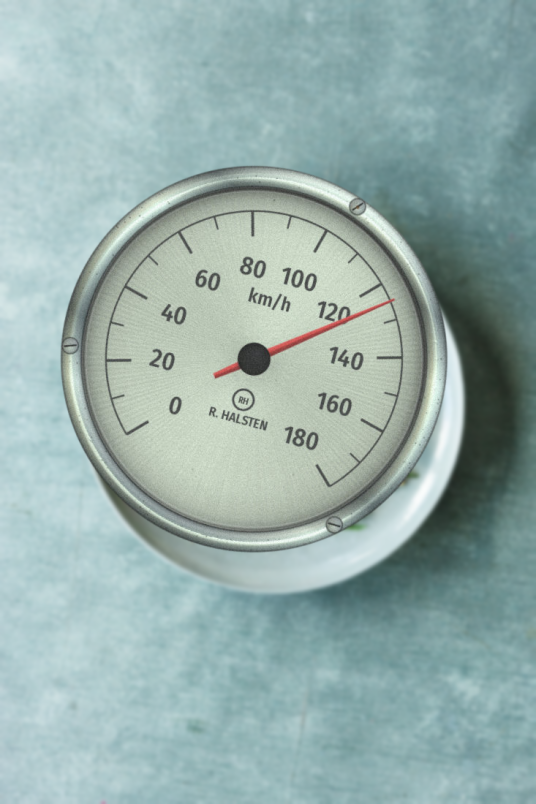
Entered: 125,km/h
